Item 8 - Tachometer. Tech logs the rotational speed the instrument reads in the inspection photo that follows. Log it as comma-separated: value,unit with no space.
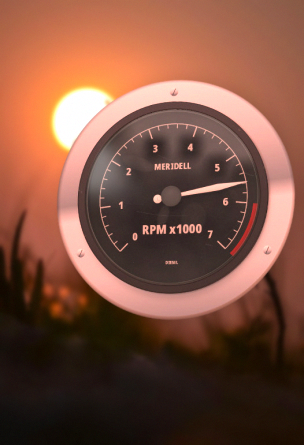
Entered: 5600,rpm
